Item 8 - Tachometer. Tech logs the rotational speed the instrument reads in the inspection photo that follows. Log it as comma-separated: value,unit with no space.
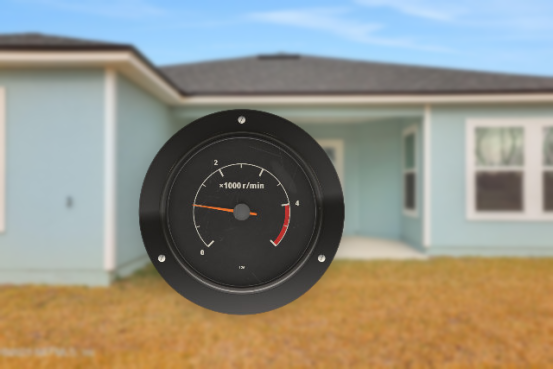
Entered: 1000,rpm
